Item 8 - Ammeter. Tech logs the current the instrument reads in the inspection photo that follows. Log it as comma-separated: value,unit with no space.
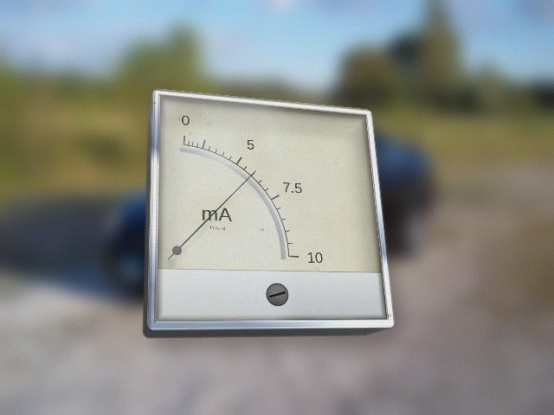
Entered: 6,mA
